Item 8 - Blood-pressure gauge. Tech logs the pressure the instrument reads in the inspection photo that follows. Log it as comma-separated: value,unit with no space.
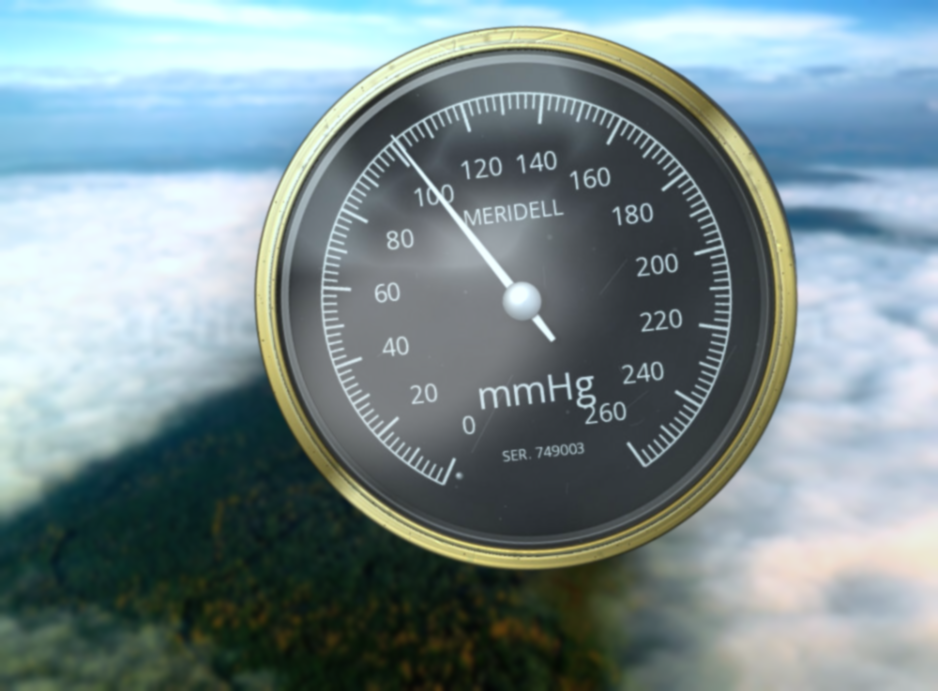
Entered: 102,mmHg
